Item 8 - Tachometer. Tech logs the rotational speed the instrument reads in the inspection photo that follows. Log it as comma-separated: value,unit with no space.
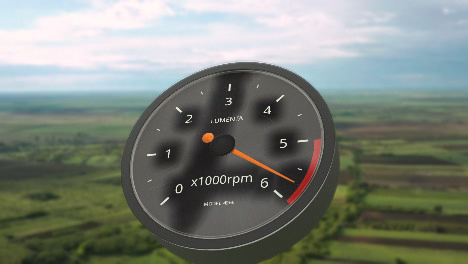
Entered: 5750,rpm
